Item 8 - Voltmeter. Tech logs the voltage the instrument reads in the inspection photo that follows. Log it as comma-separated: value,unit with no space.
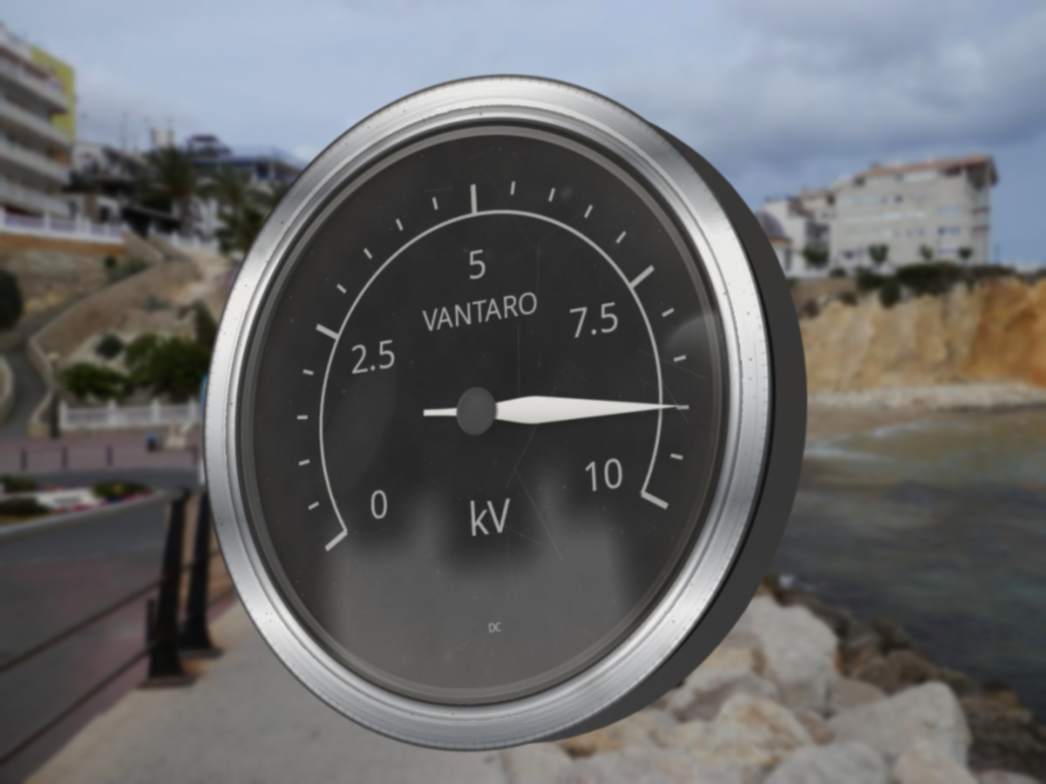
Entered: 9,kV
